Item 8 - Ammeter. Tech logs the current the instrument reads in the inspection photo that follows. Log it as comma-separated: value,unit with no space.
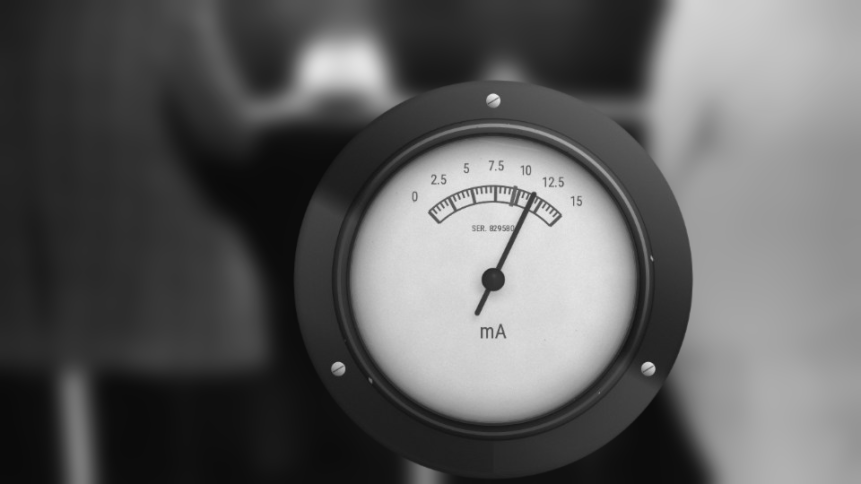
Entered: 11.5,mA
